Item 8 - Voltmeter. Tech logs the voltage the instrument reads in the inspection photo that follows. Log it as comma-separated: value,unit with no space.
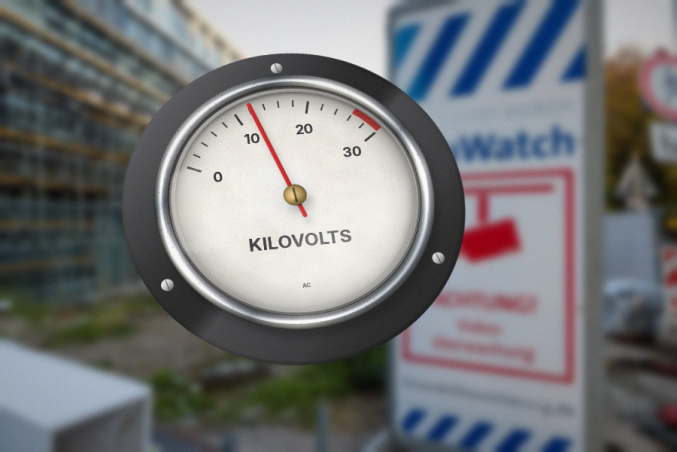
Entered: 12,kV
